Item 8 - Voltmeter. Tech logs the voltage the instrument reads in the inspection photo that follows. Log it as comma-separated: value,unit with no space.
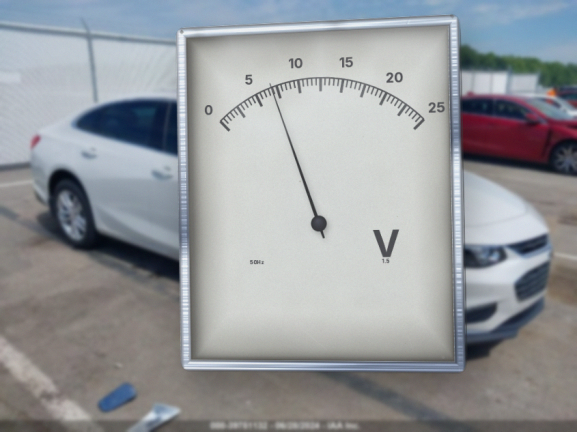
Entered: 7,V
